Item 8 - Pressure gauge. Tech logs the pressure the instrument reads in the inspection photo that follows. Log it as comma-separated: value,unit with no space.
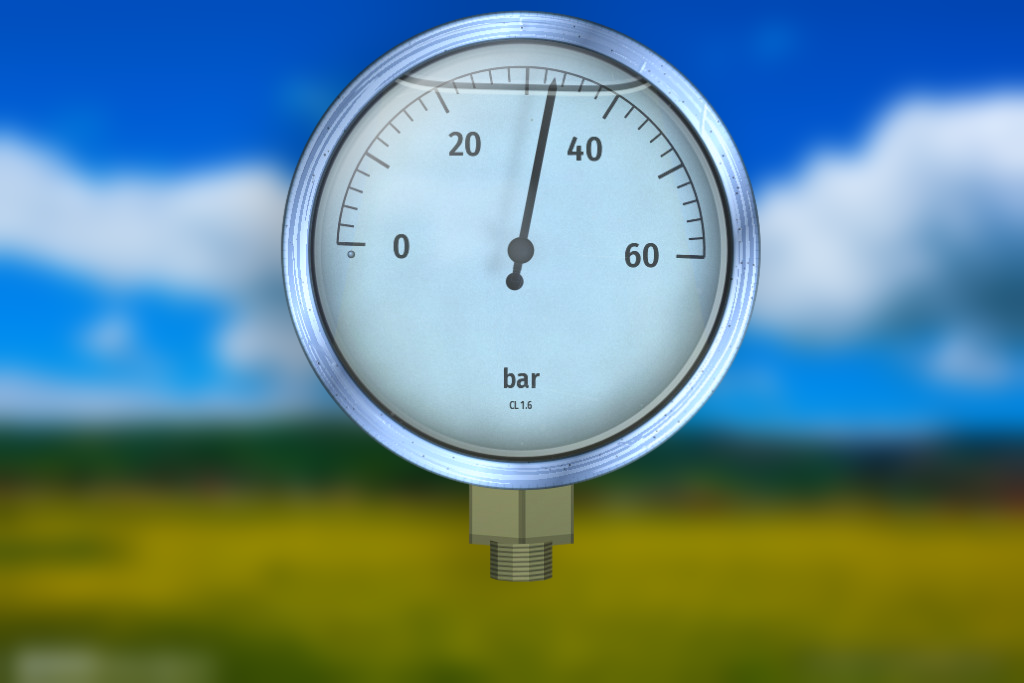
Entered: 33,bar
